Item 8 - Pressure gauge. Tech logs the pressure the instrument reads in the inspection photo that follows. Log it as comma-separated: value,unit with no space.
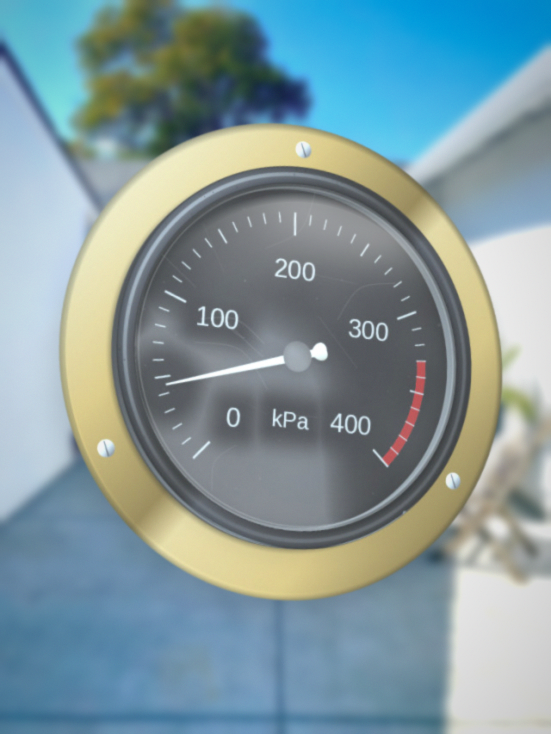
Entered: 45,kPa
